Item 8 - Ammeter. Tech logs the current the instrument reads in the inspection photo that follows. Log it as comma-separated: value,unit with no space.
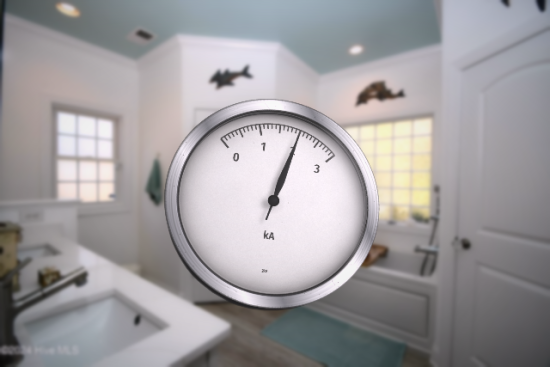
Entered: 2,kA
